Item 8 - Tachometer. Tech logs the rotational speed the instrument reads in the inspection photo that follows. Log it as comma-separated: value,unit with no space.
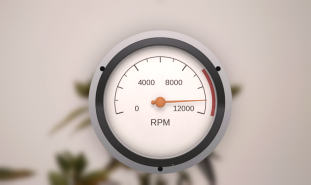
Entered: 11000,rpm
